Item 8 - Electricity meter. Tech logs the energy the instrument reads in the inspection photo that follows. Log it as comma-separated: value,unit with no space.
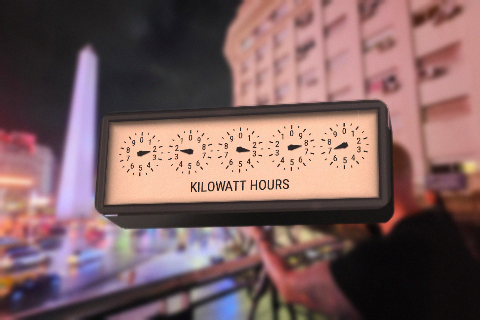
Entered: 22277,kWh
